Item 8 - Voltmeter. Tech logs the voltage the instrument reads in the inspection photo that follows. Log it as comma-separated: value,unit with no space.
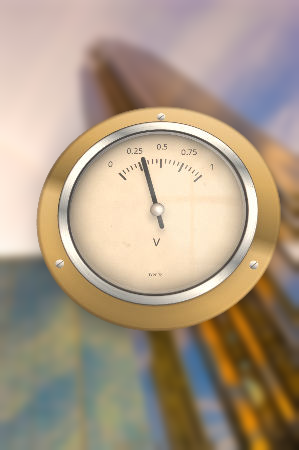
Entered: 0.3,V
